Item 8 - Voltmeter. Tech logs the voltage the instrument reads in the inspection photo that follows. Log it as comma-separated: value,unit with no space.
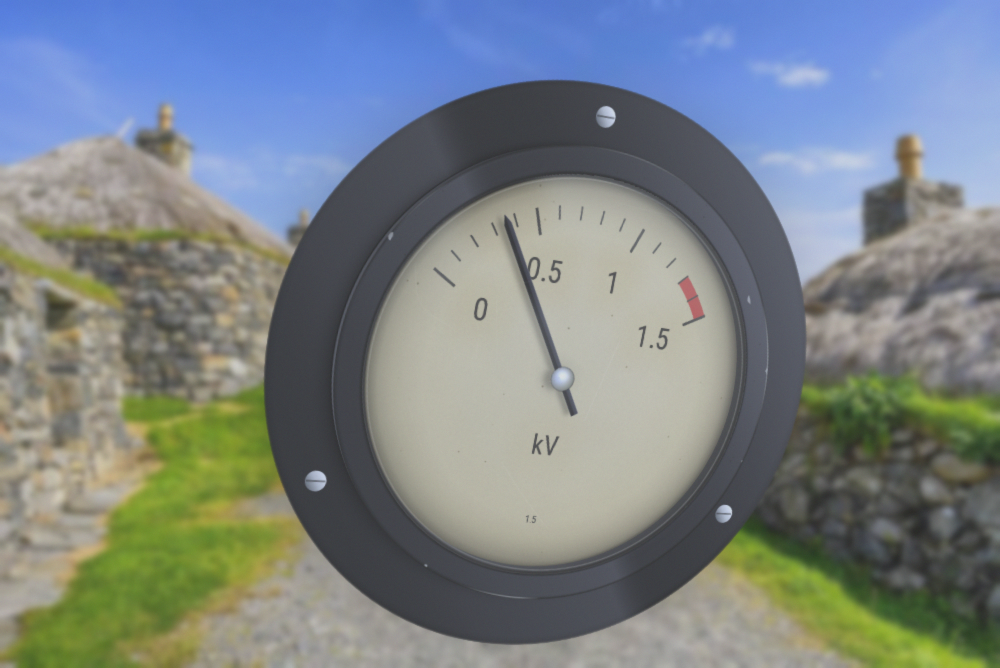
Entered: 0.35,kV
